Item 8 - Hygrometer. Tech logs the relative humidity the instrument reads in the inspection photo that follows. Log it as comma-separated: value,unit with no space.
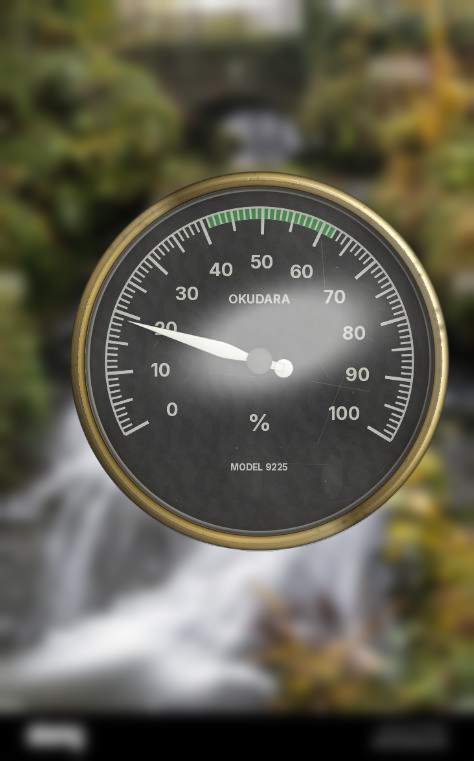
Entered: 19,%
